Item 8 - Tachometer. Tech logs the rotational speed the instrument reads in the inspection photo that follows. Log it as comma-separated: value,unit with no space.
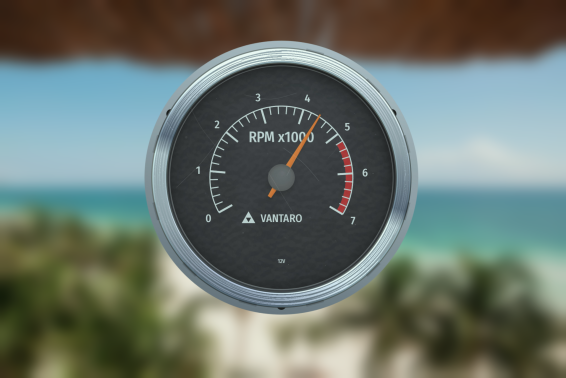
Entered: 4400,rpm
